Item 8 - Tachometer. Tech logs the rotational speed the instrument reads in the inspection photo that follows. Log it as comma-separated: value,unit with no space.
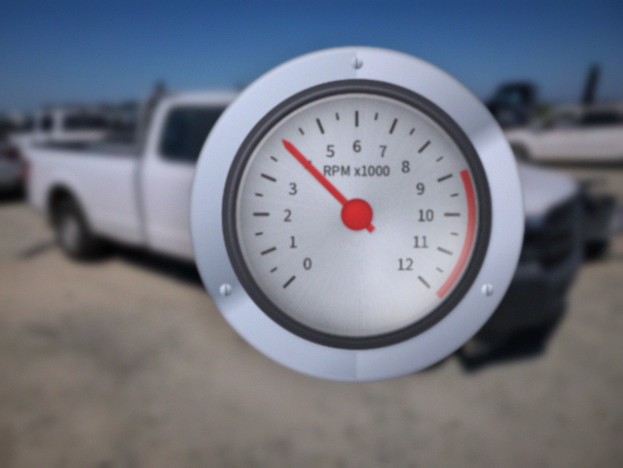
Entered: 4000,rpm
